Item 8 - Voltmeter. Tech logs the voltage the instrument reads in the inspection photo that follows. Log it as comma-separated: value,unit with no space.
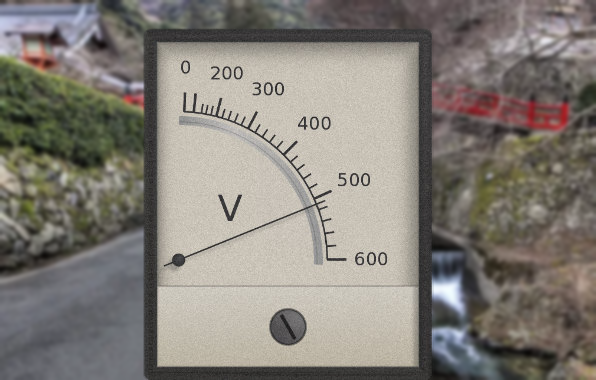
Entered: 510,V
